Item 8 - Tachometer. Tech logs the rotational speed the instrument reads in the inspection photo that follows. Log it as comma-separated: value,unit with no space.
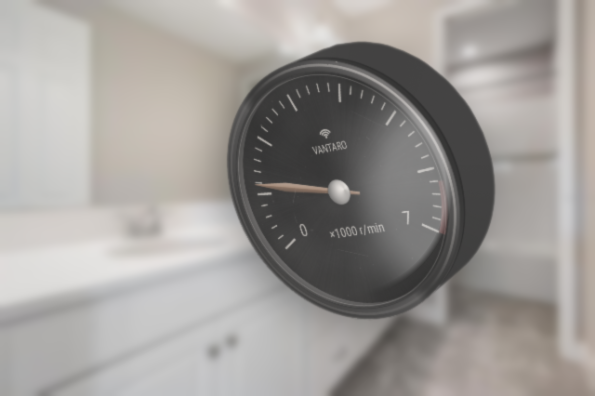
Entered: 1200,rpm
